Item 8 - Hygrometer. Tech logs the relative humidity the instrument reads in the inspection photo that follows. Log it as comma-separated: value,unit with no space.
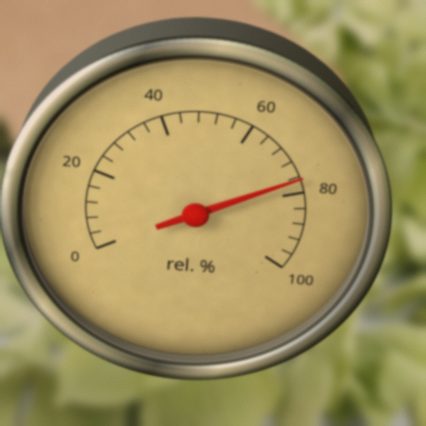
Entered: 76,%
